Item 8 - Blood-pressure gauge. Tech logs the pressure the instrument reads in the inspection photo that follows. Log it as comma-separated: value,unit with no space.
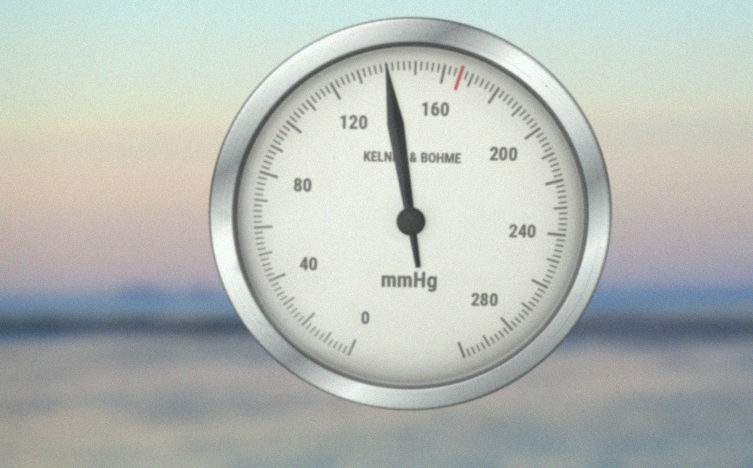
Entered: 140,mmHg
